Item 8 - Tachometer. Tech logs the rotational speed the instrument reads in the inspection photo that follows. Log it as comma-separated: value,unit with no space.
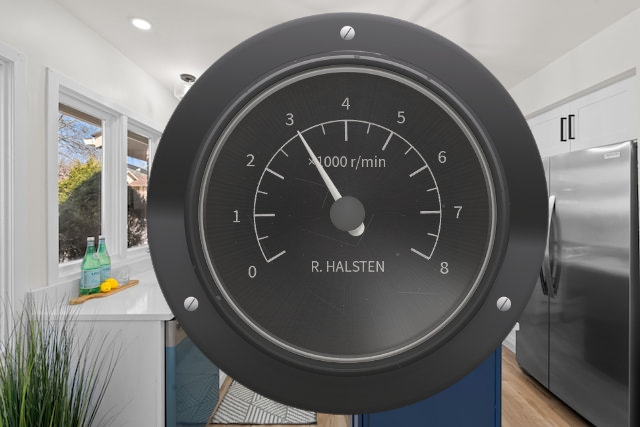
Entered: 3000,rpm
